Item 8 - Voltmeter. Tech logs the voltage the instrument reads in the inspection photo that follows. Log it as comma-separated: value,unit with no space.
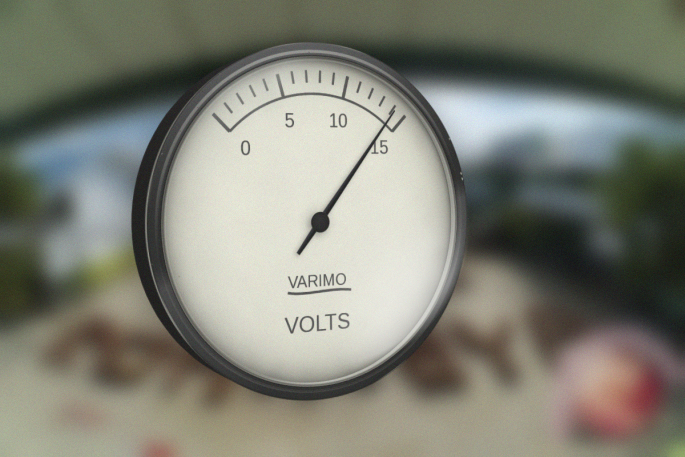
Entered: 14,V
